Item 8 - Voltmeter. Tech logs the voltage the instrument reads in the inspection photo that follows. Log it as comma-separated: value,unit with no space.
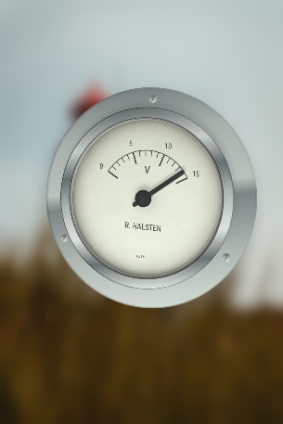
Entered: 14,V
